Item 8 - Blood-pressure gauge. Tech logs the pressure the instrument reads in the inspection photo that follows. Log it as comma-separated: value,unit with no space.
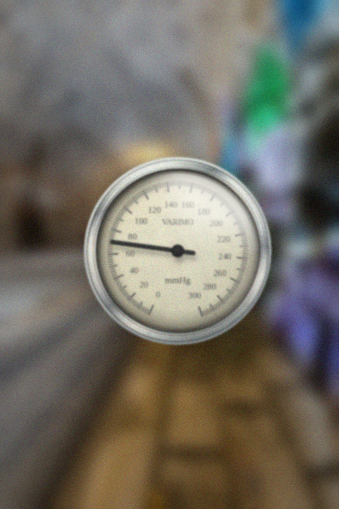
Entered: 70,mmHg
